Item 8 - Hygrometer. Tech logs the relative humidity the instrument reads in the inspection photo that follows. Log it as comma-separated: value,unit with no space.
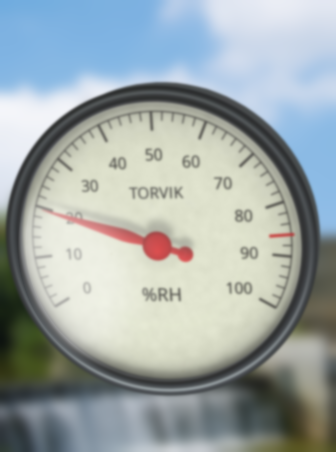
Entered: 20,%
